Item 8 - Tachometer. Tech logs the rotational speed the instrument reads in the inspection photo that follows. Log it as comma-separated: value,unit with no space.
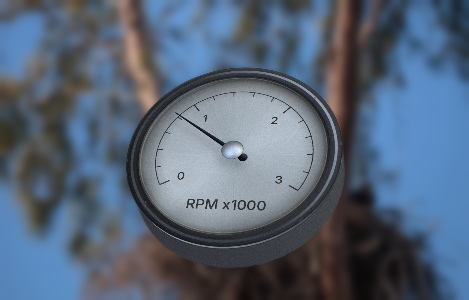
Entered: 800,rpm
